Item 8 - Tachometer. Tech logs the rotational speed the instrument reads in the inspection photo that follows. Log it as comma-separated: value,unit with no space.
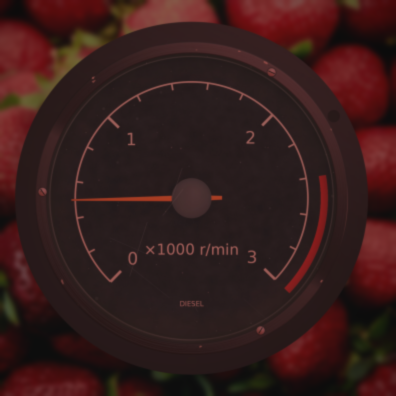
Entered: 500,rpm
